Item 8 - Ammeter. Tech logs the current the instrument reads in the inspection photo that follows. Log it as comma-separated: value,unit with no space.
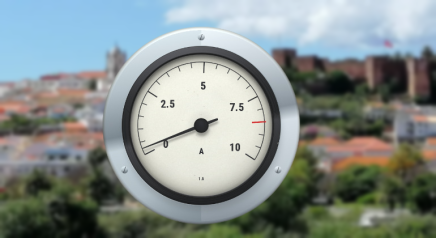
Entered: 0.25,A
